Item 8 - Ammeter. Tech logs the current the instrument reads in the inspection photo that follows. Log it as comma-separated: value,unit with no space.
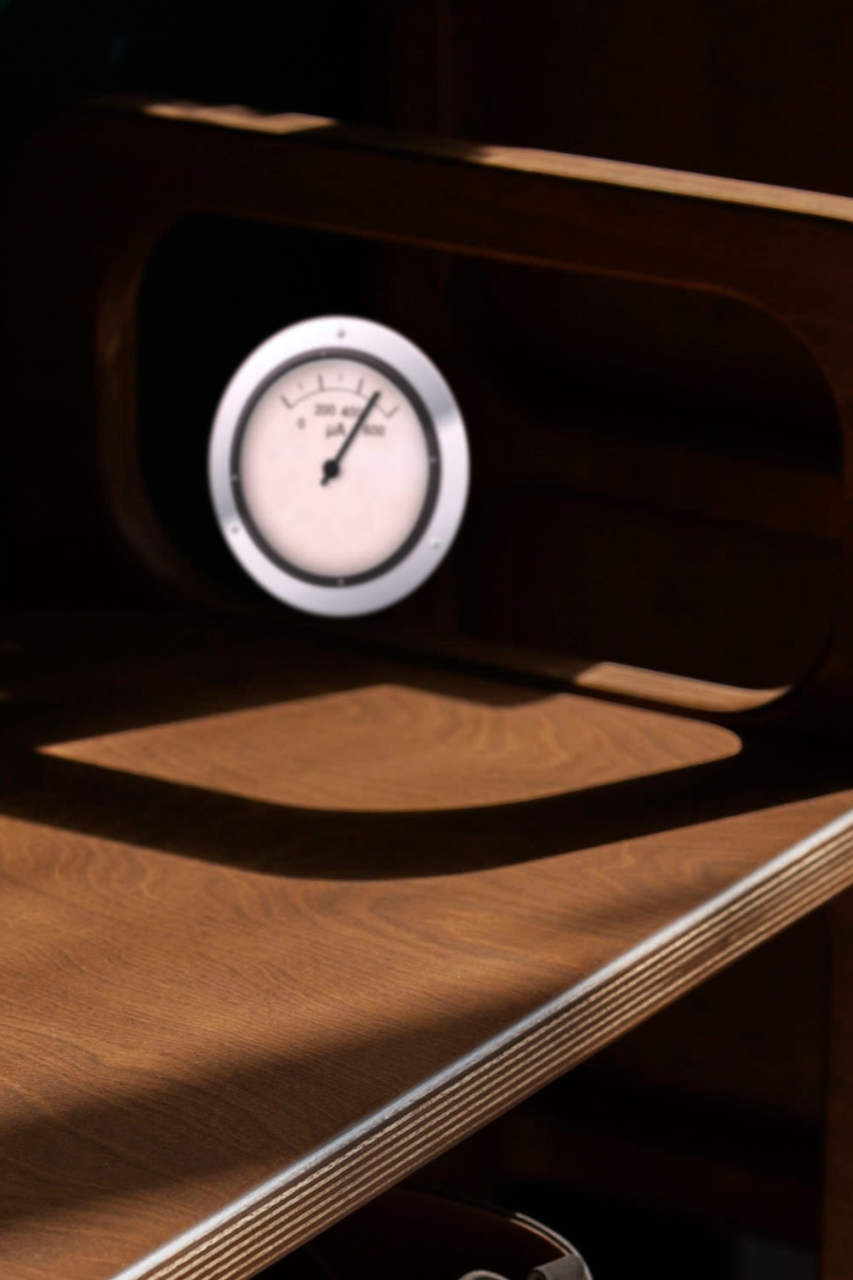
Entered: 500,µA
